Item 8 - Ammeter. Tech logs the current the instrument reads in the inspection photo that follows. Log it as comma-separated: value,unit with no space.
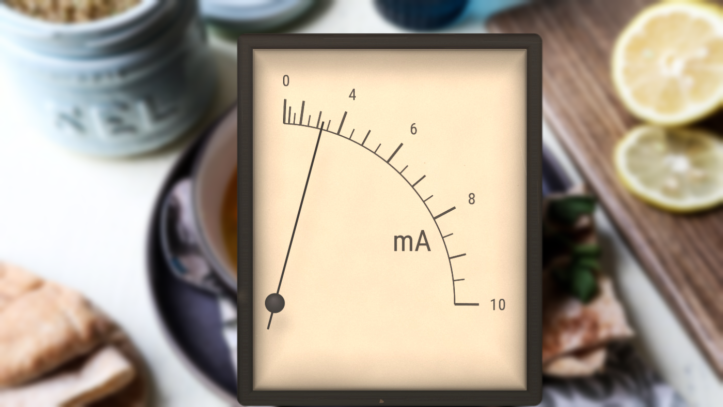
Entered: 3.25,mA
